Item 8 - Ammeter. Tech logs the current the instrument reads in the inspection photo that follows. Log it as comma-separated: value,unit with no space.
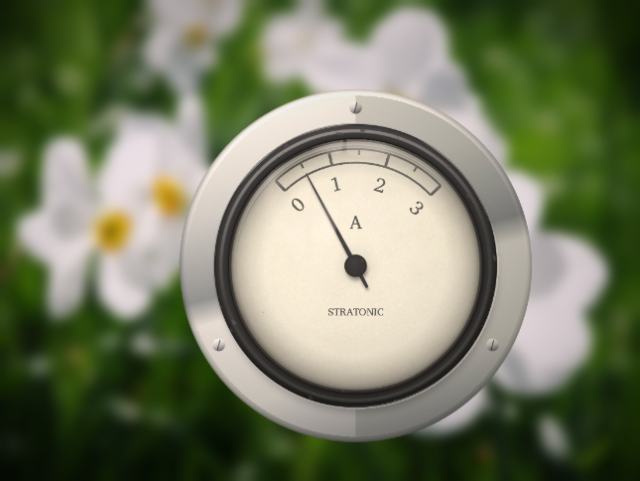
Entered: 0.5,A
